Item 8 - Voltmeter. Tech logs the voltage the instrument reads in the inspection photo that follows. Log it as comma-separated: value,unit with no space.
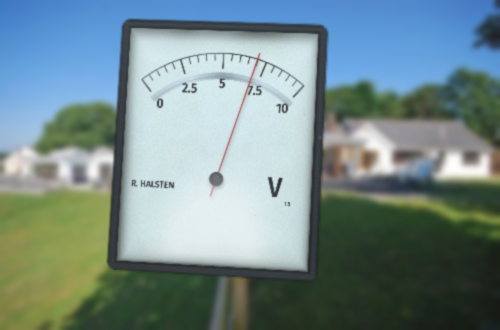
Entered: 7,V
